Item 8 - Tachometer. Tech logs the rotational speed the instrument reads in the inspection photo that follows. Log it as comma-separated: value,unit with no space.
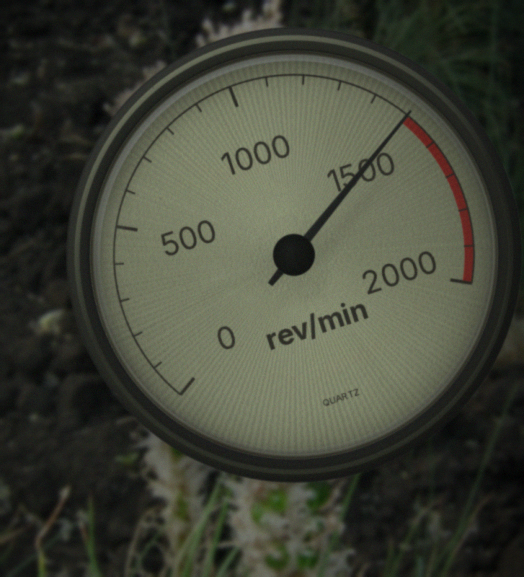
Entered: 1500,rpm
